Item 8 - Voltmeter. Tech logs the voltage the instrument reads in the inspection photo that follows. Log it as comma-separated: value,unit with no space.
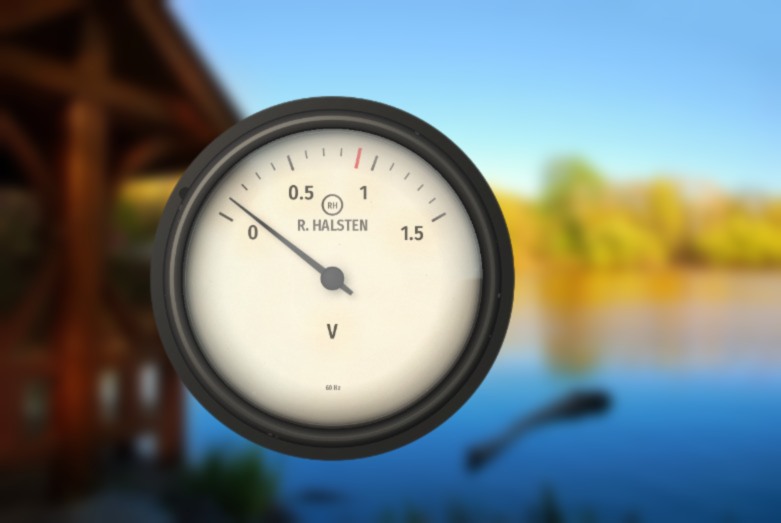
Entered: 0.1,V
